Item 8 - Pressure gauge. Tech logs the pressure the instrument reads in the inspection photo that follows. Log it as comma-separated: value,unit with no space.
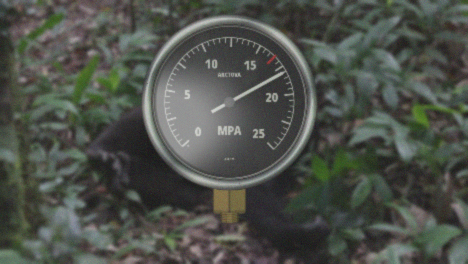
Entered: 18,MPa
